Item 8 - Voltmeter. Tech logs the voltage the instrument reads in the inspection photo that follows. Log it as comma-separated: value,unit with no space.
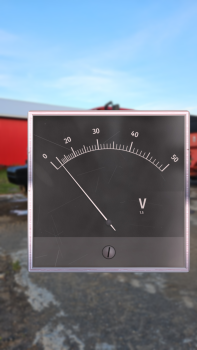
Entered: 10,V
